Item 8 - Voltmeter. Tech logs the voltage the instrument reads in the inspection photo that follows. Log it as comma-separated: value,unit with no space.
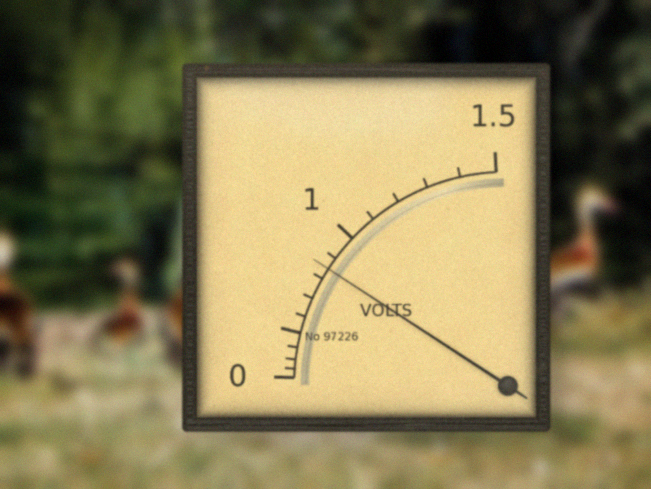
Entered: 0.85,V
